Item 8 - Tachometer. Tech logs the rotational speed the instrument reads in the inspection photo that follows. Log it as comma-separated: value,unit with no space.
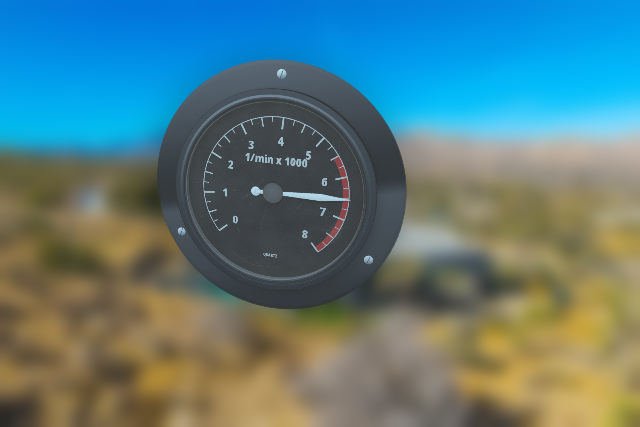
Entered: 6500,rpm
